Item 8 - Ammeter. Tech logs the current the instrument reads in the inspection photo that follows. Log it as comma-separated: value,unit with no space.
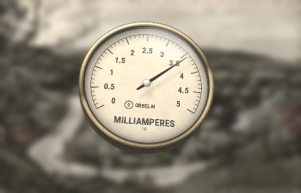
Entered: 3.6,mA
